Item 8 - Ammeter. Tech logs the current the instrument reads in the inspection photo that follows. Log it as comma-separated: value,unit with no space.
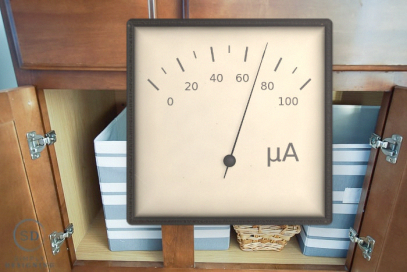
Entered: 70,µA
